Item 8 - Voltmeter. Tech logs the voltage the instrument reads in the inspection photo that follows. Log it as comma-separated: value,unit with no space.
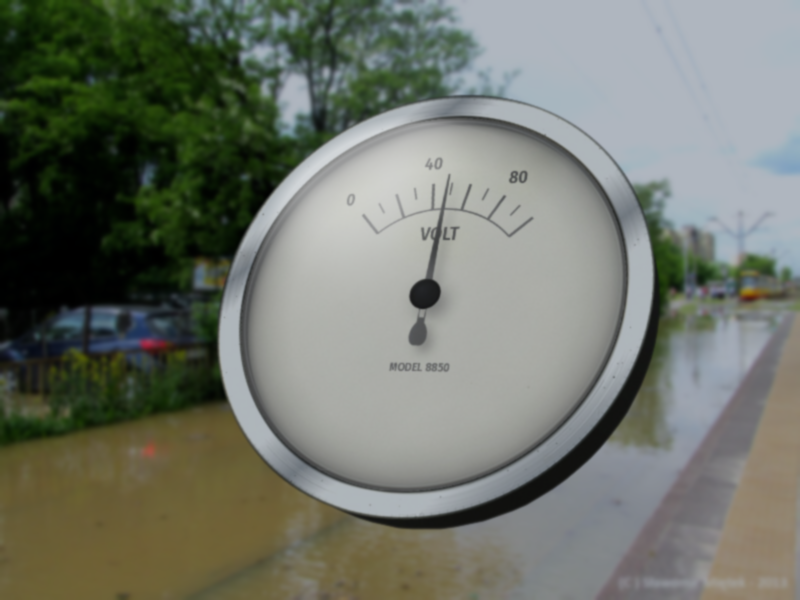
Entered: 50,V
